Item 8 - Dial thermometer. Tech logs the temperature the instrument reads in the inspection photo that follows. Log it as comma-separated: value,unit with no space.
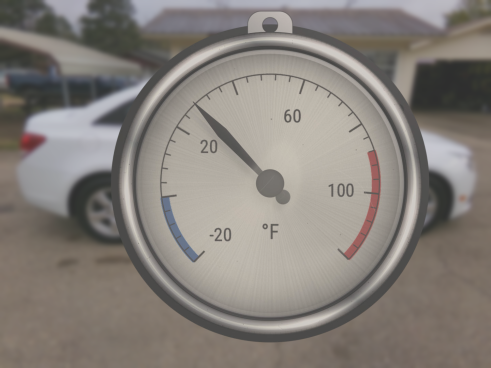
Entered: 28,°F
